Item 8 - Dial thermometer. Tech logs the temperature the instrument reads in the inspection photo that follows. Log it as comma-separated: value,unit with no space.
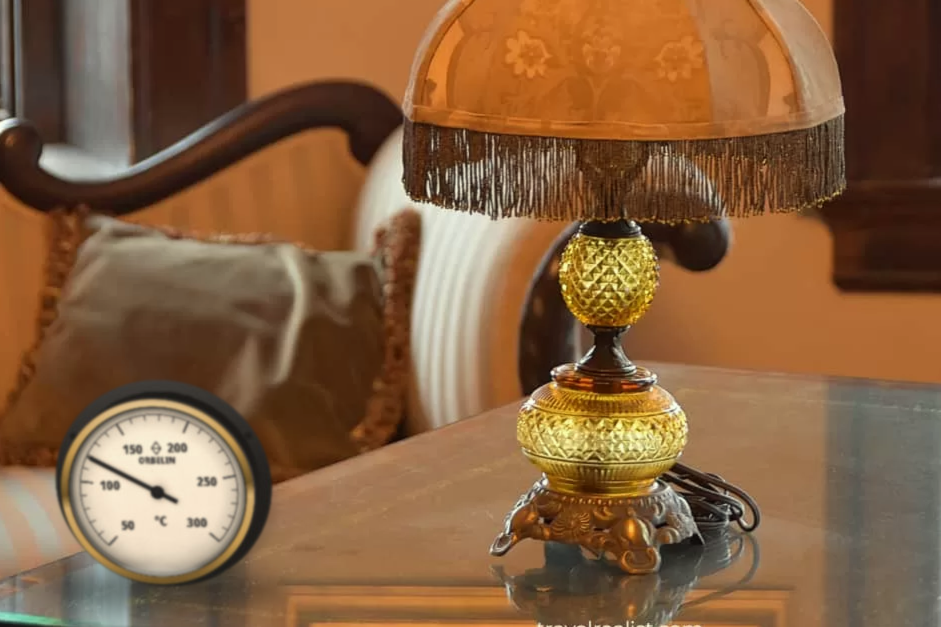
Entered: 120,°C
